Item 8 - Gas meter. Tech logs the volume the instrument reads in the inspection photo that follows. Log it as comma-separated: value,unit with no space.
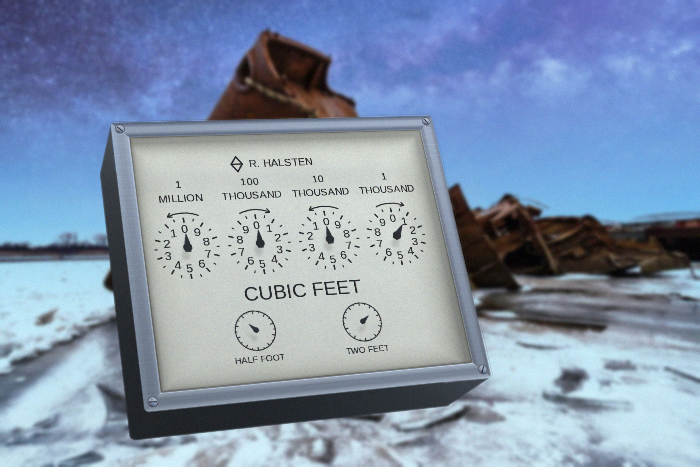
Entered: 100,ft³
